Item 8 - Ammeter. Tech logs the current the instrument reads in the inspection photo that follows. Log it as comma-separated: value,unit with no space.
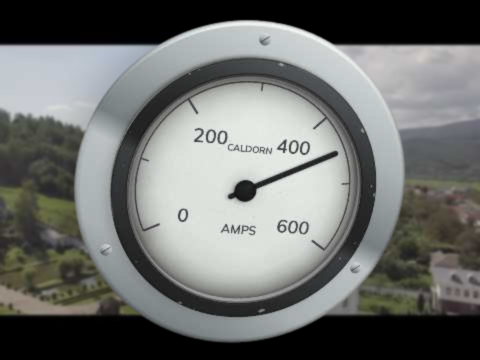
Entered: 450,A
